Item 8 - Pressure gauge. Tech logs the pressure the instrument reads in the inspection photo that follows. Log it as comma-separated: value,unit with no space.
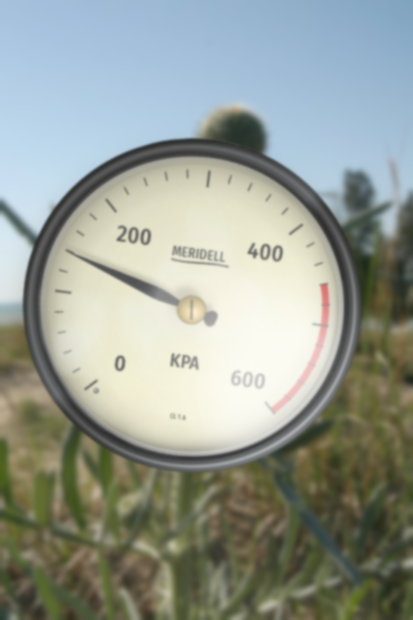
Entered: 140,kPa
